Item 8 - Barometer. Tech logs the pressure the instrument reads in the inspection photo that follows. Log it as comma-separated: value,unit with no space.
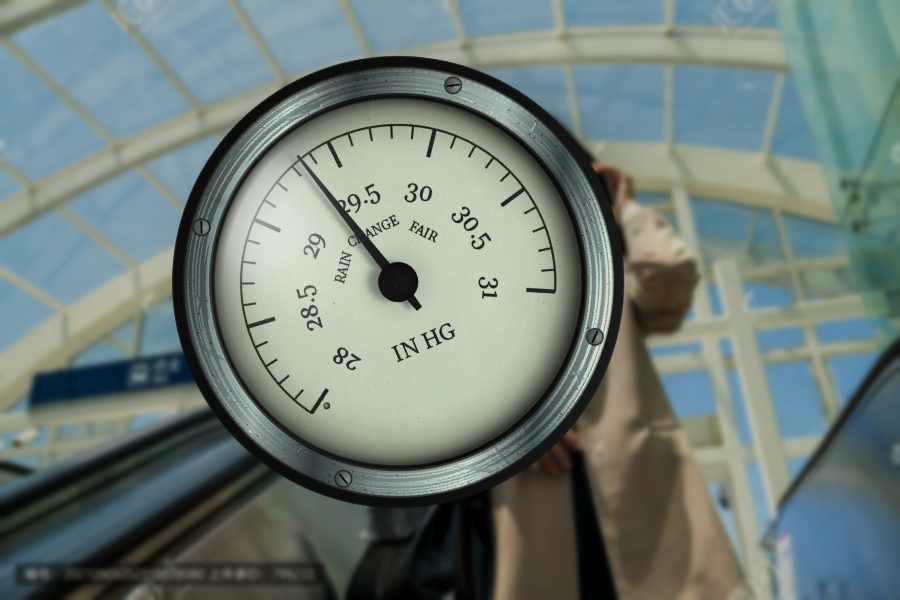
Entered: 29.35,inHg
